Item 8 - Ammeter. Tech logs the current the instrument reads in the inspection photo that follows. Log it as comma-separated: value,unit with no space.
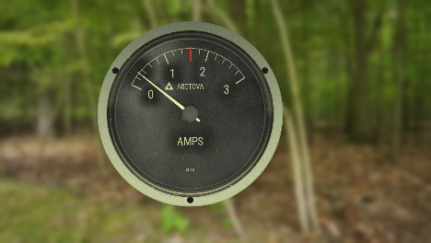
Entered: 0.3,A
